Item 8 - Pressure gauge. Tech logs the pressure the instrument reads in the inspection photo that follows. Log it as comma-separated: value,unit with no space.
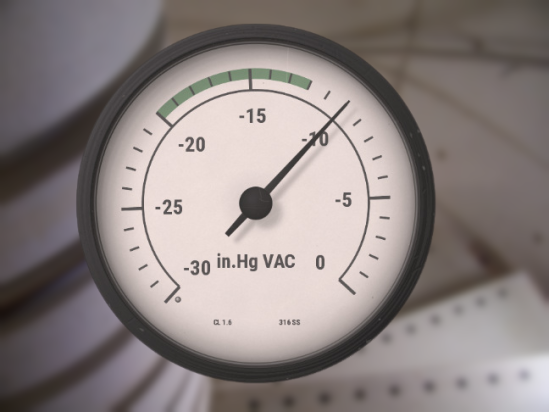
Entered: -10,inHg
